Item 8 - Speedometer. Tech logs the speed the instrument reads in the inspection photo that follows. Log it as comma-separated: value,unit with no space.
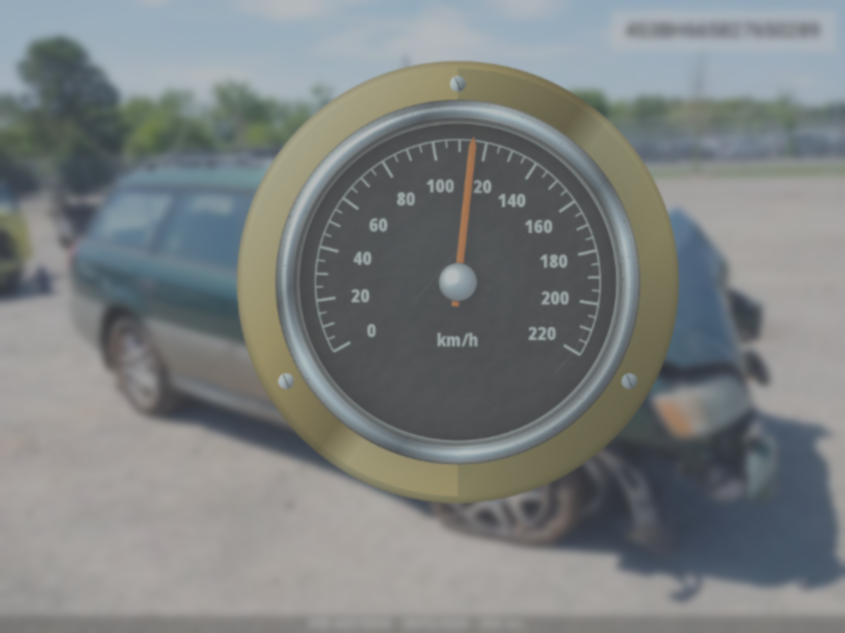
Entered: 115,km/h
